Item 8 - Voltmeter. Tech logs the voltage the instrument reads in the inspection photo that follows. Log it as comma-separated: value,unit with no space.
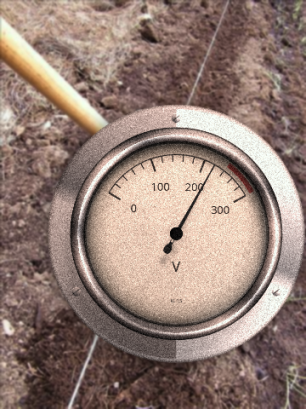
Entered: 220,V
